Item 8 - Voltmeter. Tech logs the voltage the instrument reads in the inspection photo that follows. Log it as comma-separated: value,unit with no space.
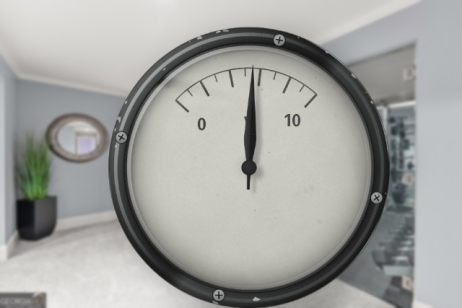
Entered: 5.5,V
